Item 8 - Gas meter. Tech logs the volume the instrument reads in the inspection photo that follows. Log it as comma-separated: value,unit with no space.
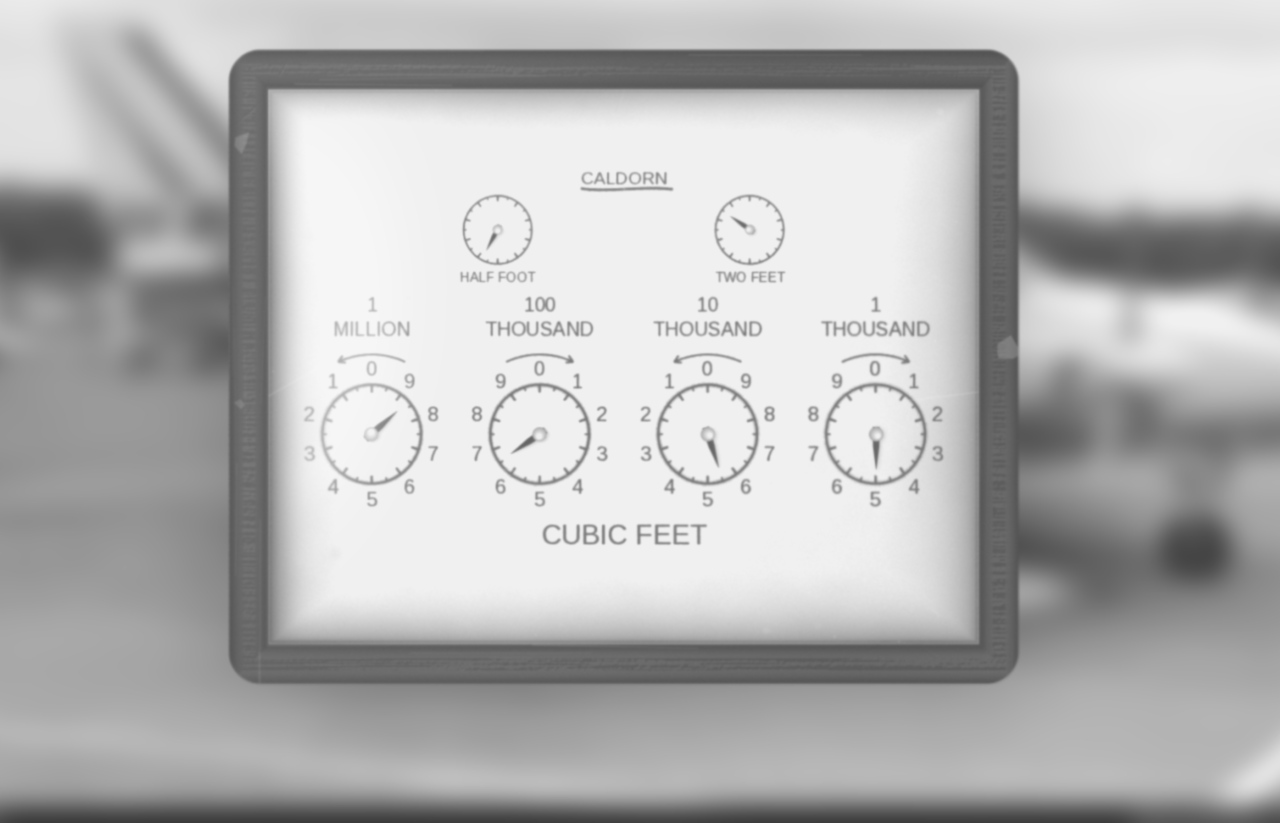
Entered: 865500,ft³
